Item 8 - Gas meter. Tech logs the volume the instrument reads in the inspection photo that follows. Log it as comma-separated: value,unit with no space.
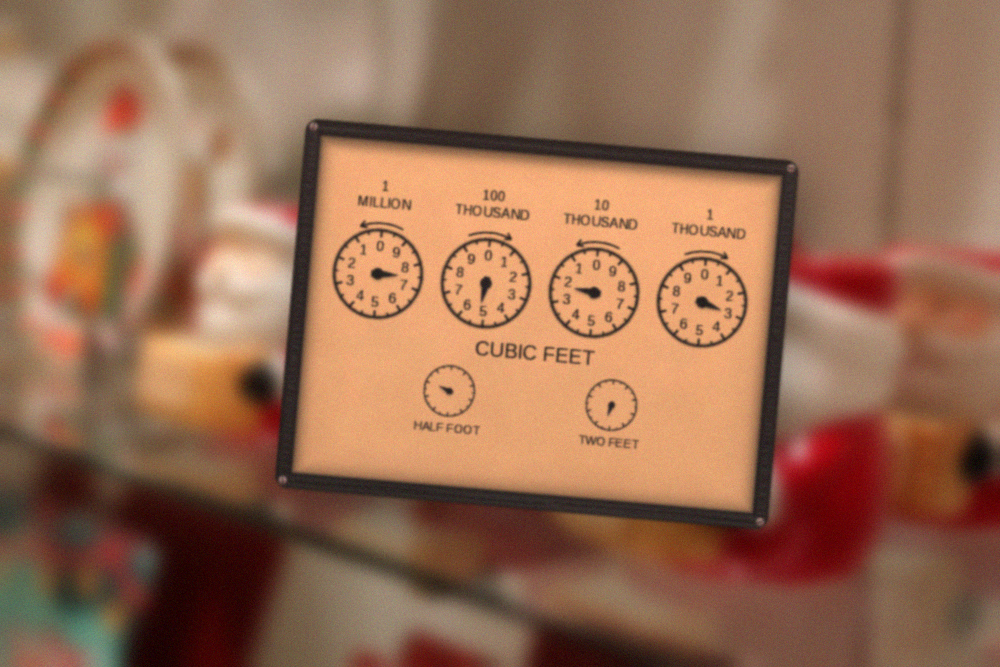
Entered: 752300,ft³
